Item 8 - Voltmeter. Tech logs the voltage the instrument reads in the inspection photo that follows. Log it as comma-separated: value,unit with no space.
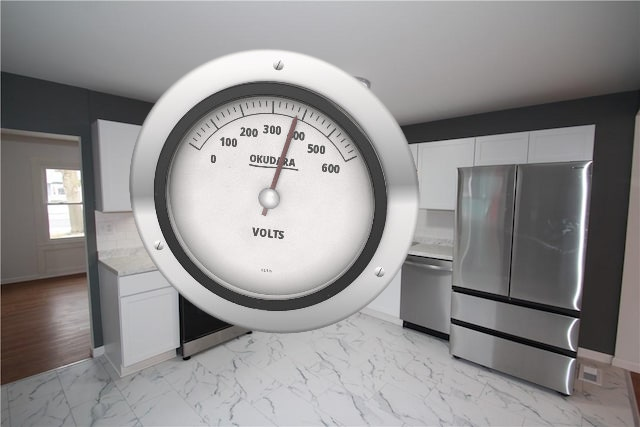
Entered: 380,V
